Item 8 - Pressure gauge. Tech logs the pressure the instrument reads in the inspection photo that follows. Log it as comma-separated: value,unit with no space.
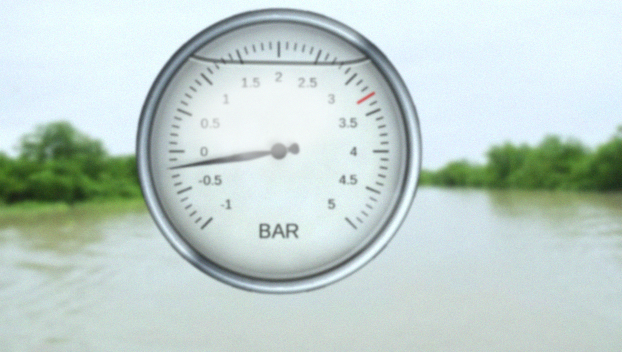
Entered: -0.2,bar
